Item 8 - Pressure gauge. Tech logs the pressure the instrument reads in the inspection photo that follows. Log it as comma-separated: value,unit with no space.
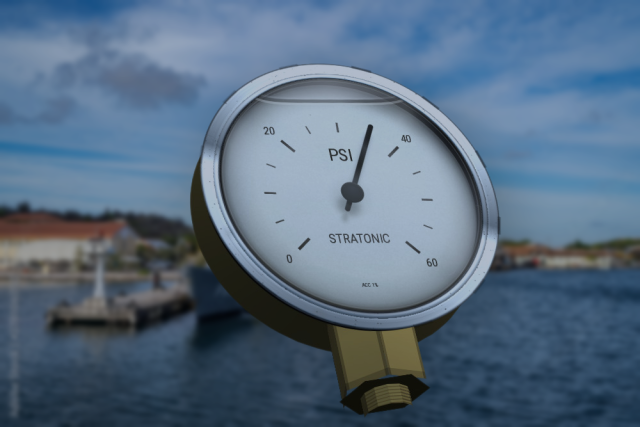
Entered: 35,psi
